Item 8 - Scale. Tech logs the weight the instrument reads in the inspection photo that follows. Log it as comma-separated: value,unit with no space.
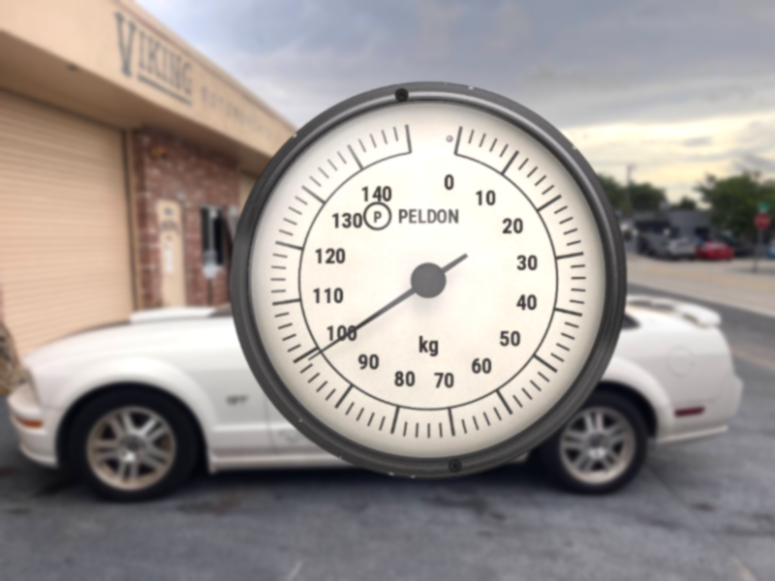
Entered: 99,kg
